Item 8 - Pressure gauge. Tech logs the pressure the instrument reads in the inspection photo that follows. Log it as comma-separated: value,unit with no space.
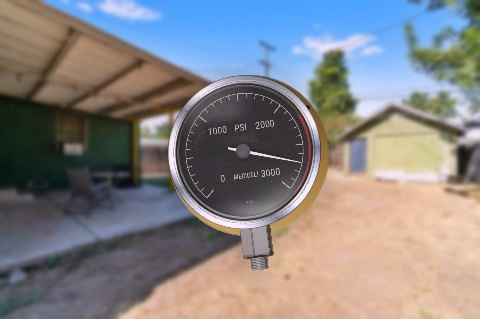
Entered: 2700,psi
